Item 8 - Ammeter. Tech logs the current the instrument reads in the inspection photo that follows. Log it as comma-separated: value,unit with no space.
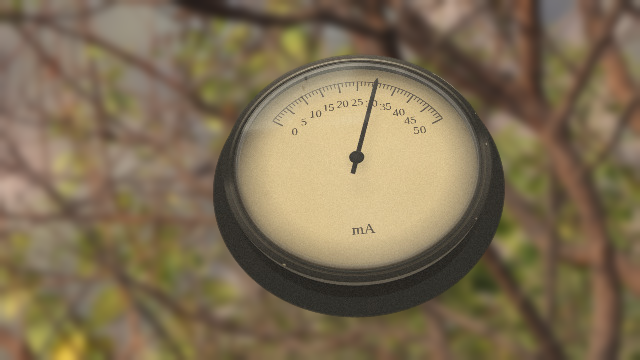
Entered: 30,mA
